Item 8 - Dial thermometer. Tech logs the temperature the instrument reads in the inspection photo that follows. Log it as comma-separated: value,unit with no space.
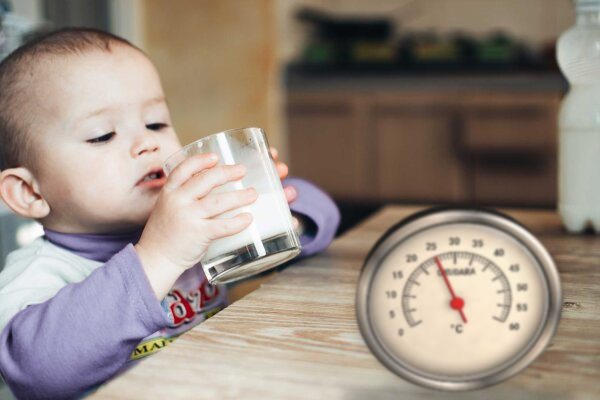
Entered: 25,°C
